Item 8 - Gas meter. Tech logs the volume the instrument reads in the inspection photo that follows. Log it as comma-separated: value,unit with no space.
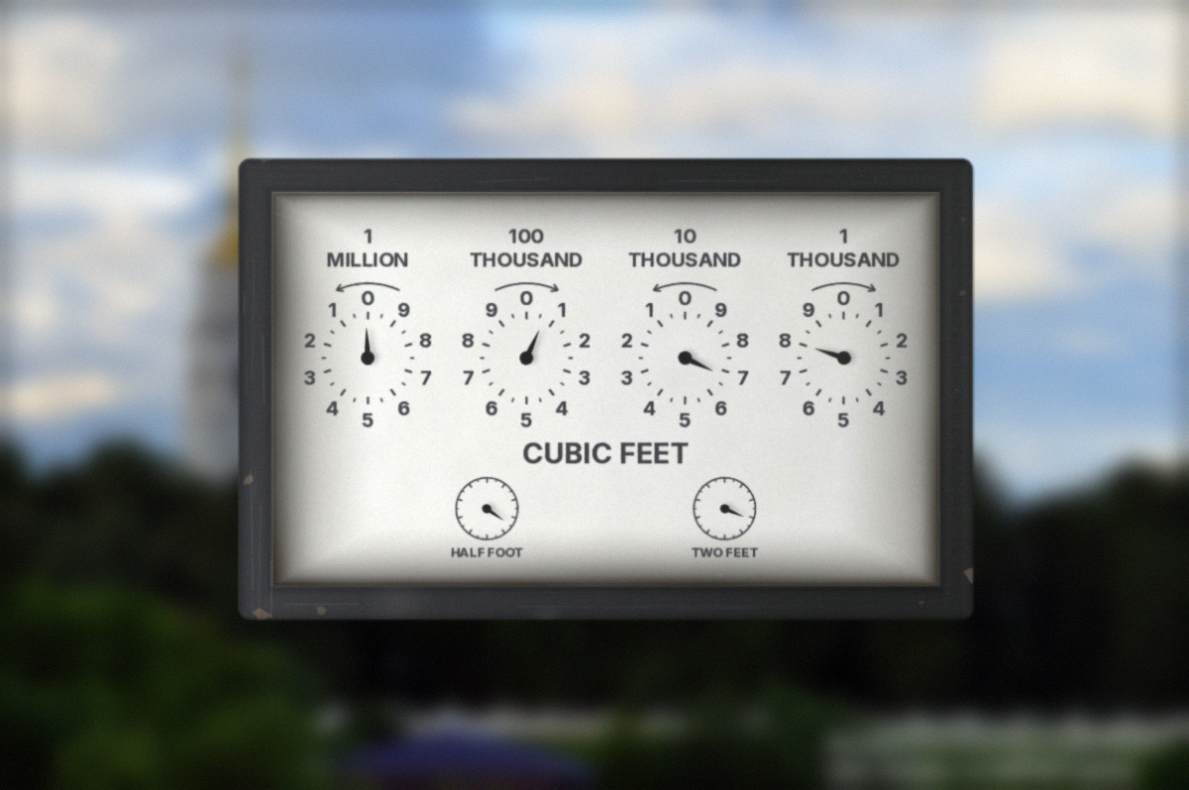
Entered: 6800,ft³
